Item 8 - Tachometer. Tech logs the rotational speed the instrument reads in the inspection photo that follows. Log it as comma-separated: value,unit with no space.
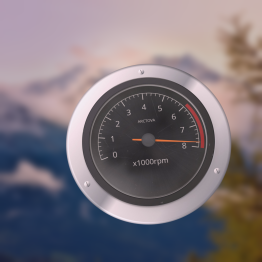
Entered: 7800,rpm
